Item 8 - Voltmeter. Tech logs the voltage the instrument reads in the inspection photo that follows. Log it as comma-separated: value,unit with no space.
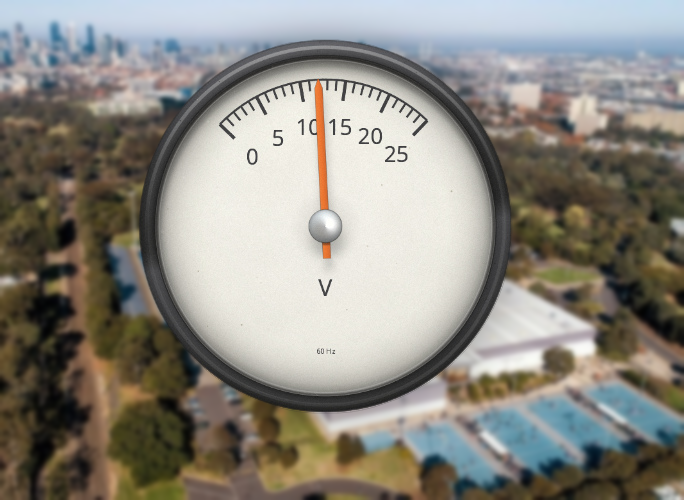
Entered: 12,V
